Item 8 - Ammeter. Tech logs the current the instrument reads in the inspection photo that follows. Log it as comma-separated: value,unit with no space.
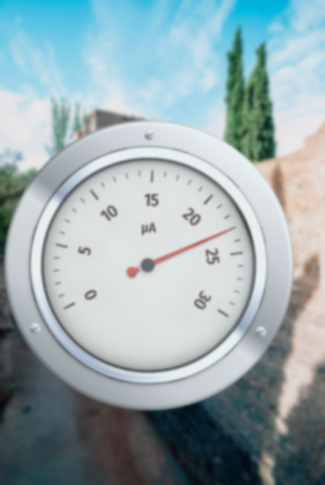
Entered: 23,µA
